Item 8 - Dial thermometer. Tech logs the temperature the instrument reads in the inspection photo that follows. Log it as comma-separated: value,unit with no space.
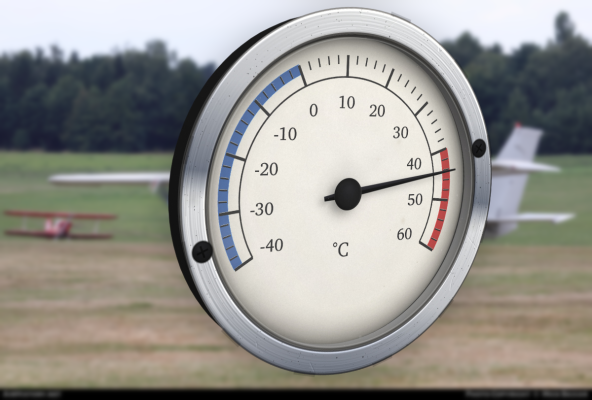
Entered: 44,°C
